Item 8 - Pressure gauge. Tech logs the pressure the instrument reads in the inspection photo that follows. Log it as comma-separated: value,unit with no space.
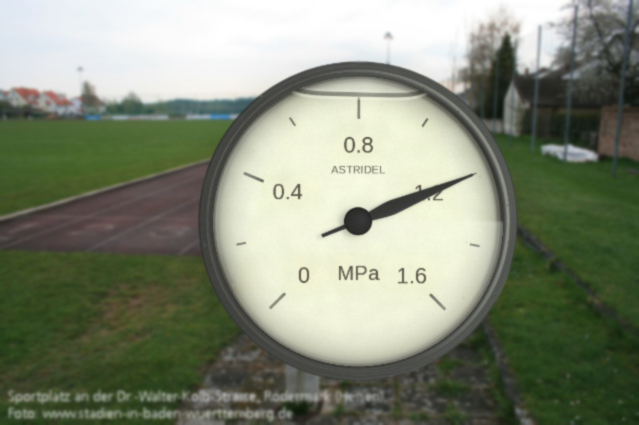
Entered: 1.2,MPa
